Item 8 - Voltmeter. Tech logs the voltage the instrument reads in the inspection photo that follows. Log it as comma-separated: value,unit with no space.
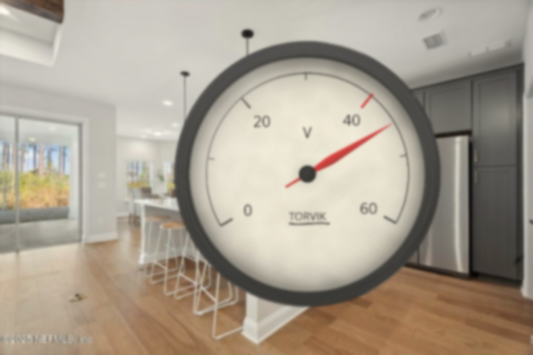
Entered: 45,V
